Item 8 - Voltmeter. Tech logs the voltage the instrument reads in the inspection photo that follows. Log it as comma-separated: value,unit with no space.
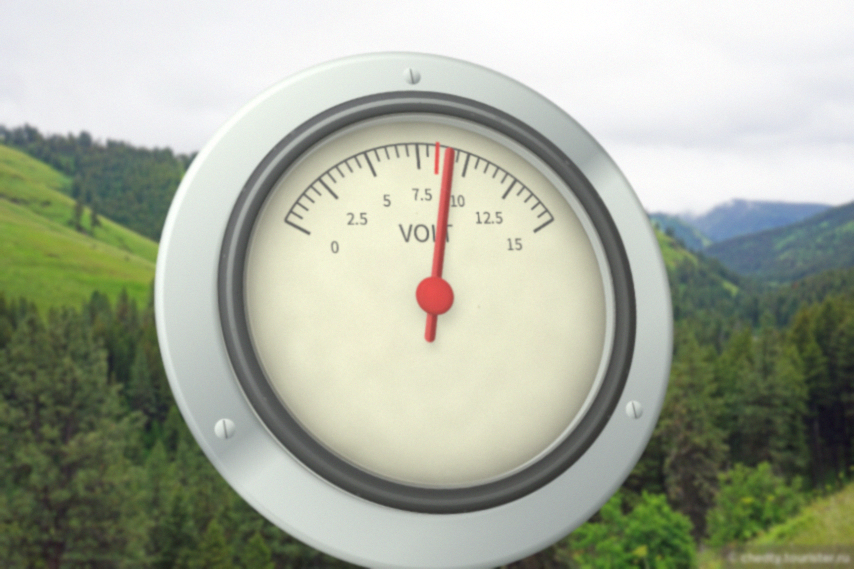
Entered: 9,V
